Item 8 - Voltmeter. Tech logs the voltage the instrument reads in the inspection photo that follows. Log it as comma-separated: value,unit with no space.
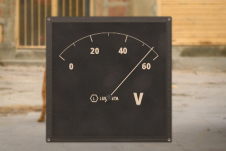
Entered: 55,V
